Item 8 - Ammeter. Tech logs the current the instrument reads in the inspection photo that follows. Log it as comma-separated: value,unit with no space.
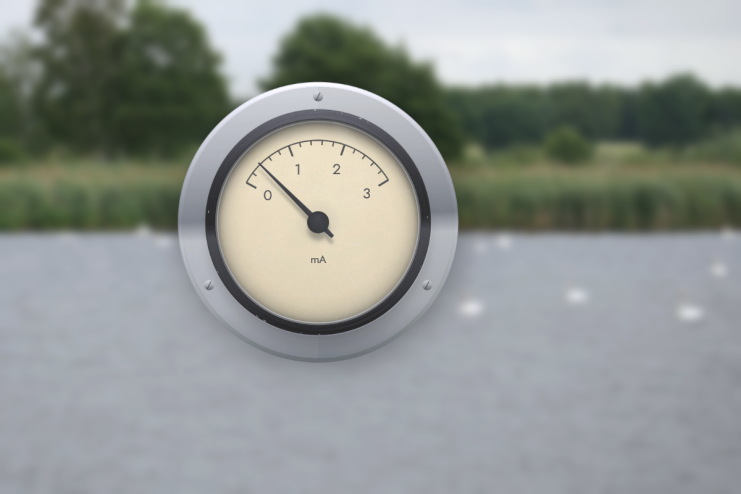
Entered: 0.4,mA
